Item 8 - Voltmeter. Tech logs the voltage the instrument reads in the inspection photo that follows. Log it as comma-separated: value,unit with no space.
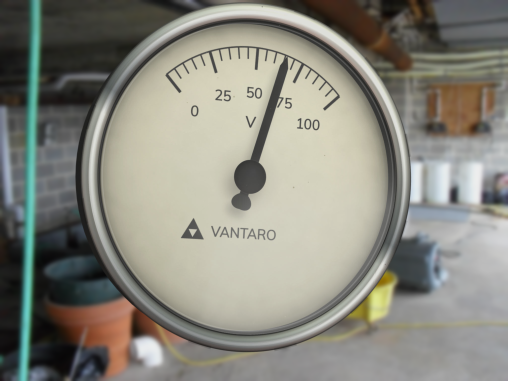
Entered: 65,V
